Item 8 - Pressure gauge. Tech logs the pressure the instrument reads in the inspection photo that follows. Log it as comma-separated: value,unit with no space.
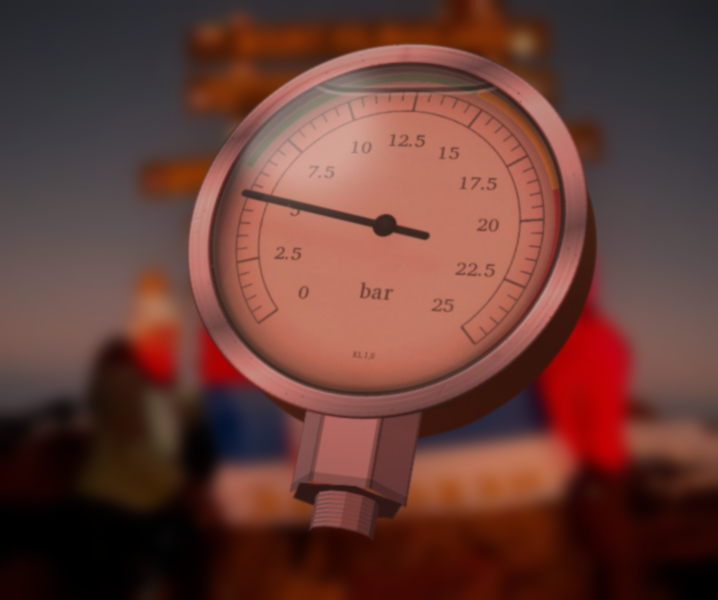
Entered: 5,bar
